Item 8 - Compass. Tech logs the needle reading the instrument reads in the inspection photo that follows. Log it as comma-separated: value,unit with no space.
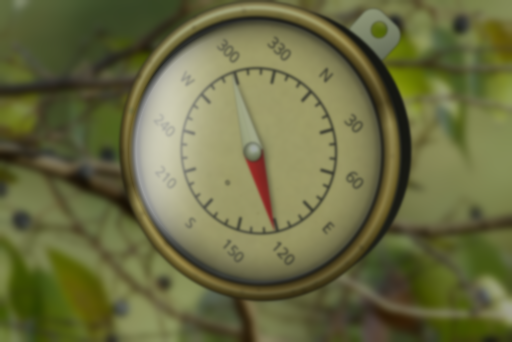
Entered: 120,°
